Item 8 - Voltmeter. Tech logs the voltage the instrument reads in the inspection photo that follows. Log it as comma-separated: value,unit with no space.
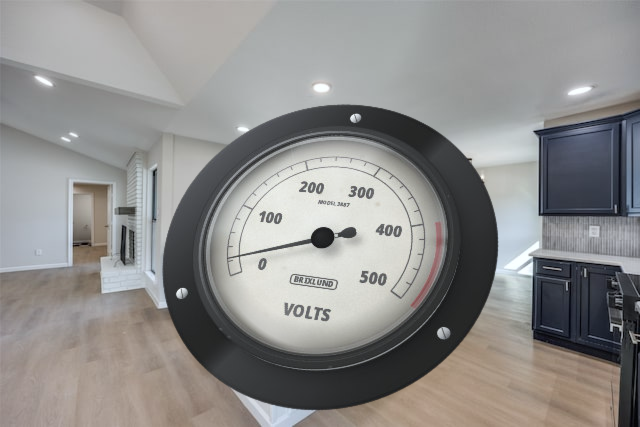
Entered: 20,V
